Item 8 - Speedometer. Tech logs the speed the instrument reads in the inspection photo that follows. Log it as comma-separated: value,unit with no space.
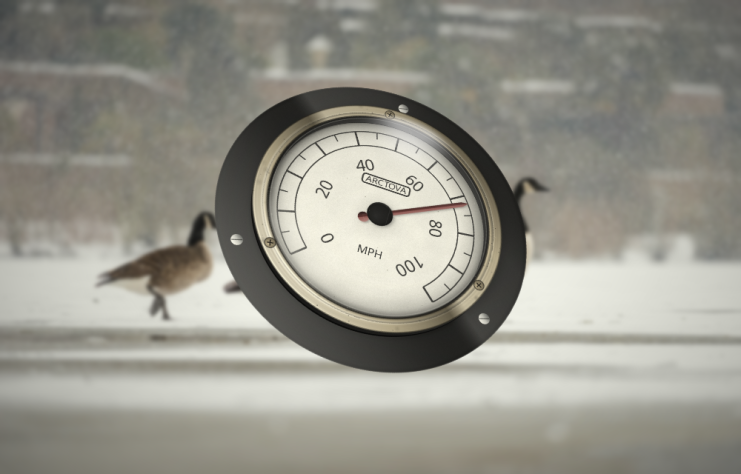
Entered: 72.5,mph
